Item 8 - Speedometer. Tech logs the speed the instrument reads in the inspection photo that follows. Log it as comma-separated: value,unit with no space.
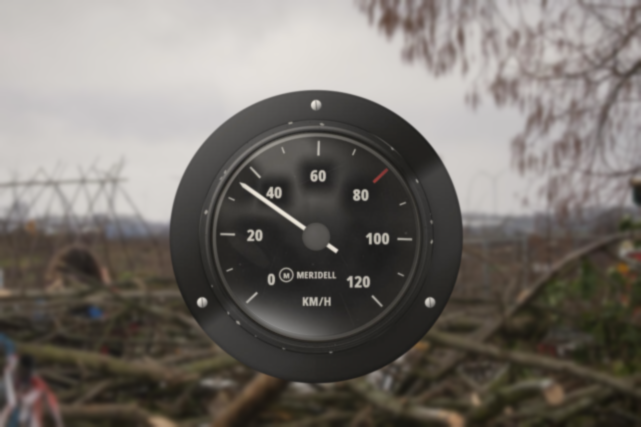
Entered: 35,km/h
